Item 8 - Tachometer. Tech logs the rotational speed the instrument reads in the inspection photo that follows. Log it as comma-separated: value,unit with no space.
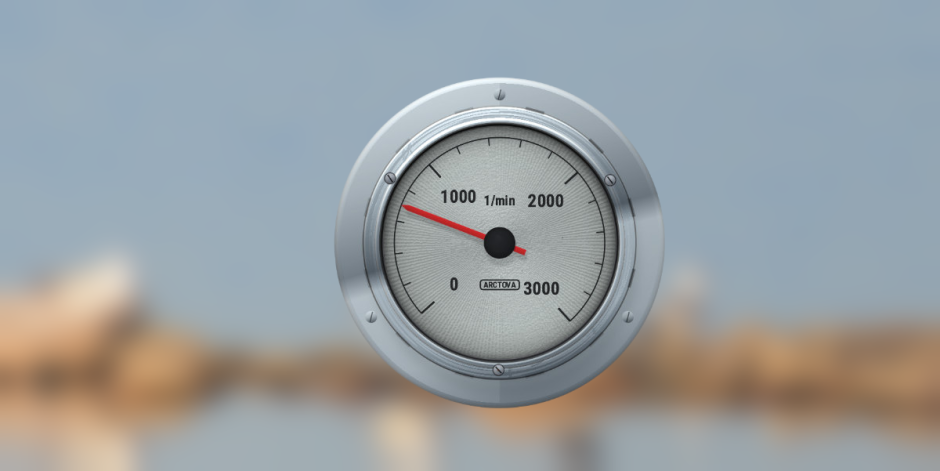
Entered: 700,rpm
